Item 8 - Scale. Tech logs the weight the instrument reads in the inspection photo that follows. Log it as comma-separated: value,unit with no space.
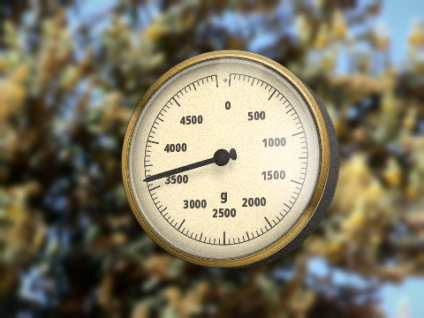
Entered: 3600,g
